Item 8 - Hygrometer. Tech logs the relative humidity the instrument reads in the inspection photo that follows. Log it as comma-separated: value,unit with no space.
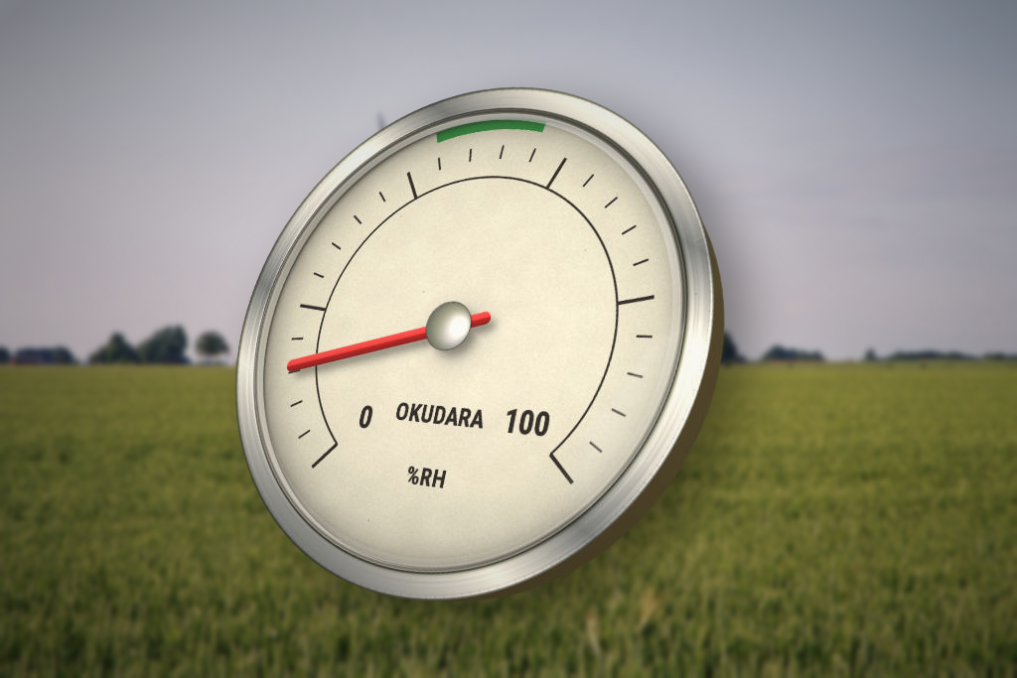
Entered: 12,%
